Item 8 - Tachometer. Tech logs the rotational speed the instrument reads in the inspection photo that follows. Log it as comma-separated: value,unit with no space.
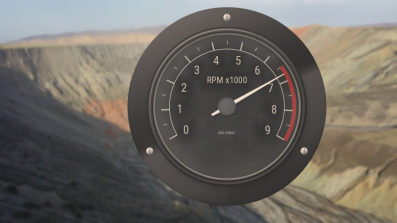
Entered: 6750,rpm
